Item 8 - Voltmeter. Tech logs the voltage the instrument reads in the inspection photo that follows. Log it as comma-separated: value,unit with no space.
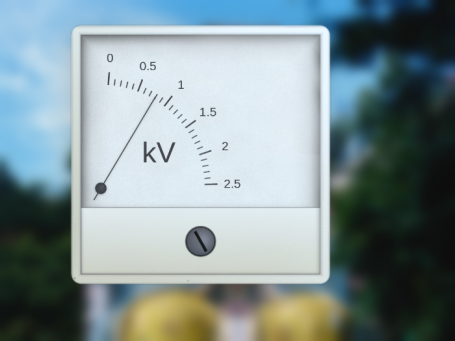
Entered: 0.8,kV
